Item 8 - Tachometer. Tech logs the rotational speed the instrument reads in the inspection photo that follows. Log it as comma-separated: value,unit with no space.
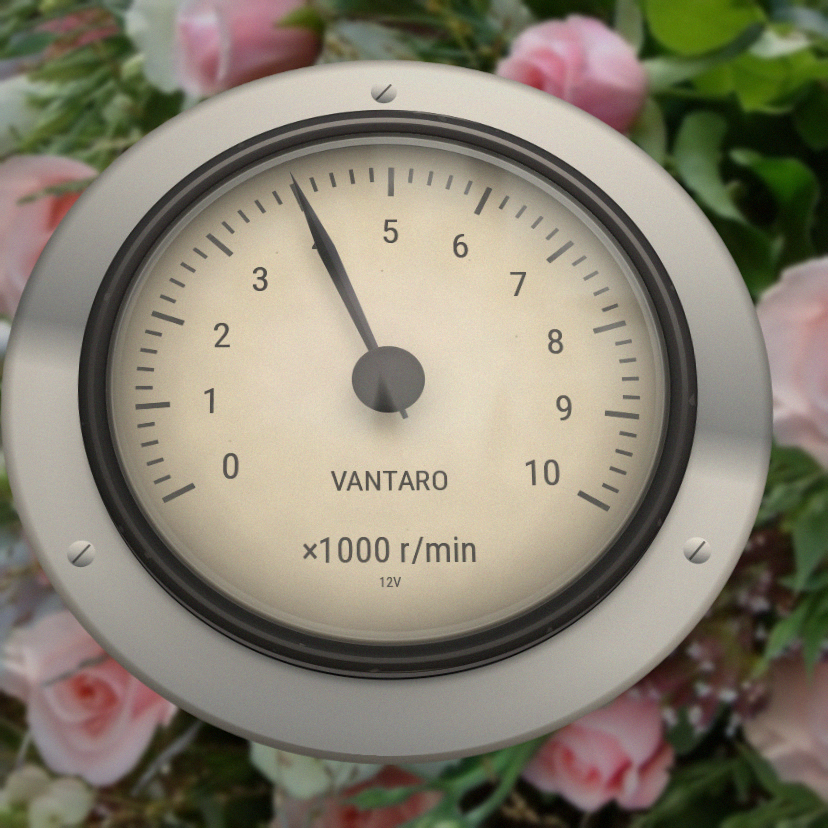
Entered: 4000,rpm
